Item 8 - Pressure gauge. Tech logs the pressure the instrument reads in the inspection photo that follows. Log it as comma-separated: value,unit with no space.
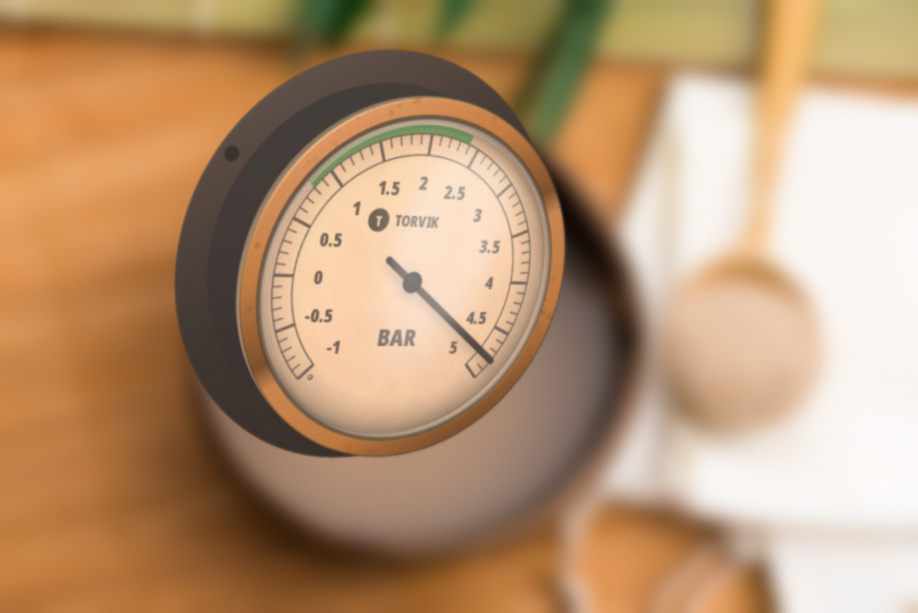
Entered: 4.8,bar
